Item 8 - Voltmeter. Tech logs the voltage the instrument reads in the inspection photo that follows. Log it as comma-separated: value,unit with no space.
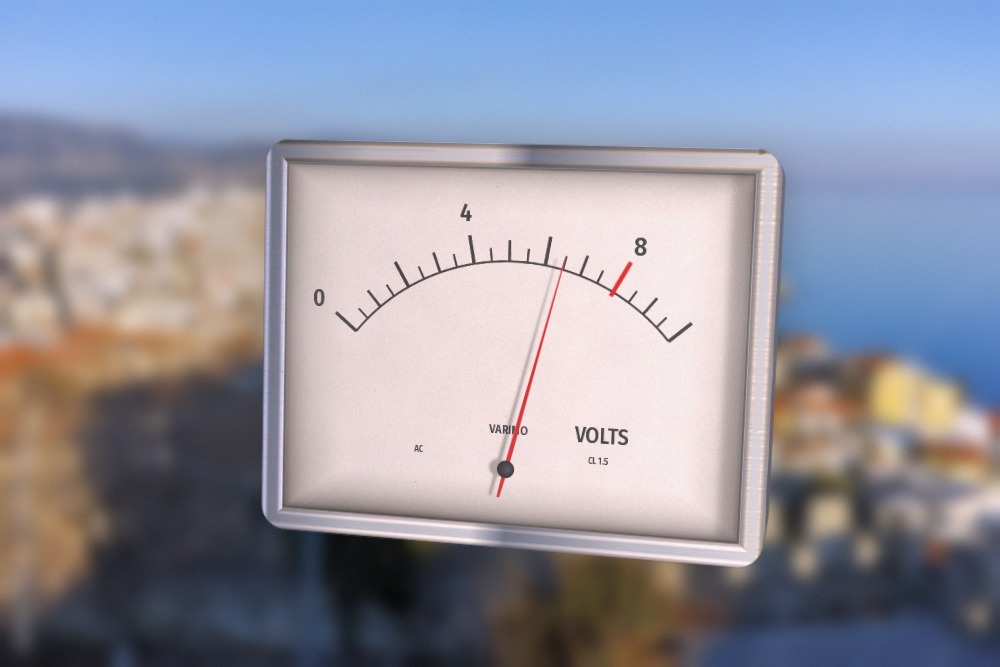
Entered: 6.5,V
